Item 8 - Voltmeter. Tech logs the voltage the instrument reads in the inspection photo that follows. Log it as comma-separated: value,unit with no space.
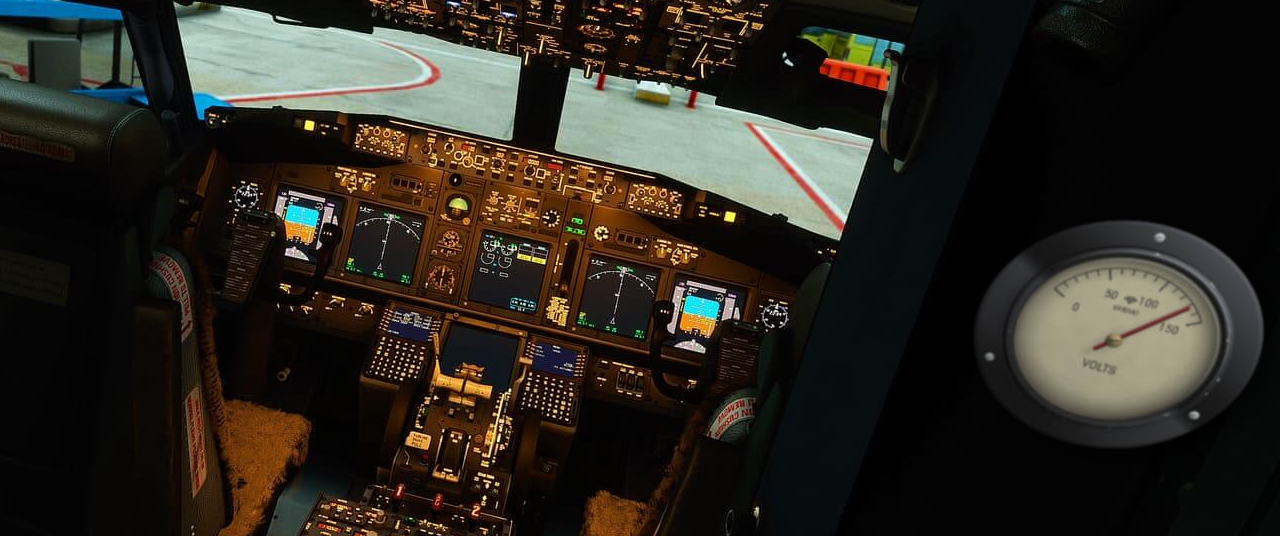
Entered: 130,V
